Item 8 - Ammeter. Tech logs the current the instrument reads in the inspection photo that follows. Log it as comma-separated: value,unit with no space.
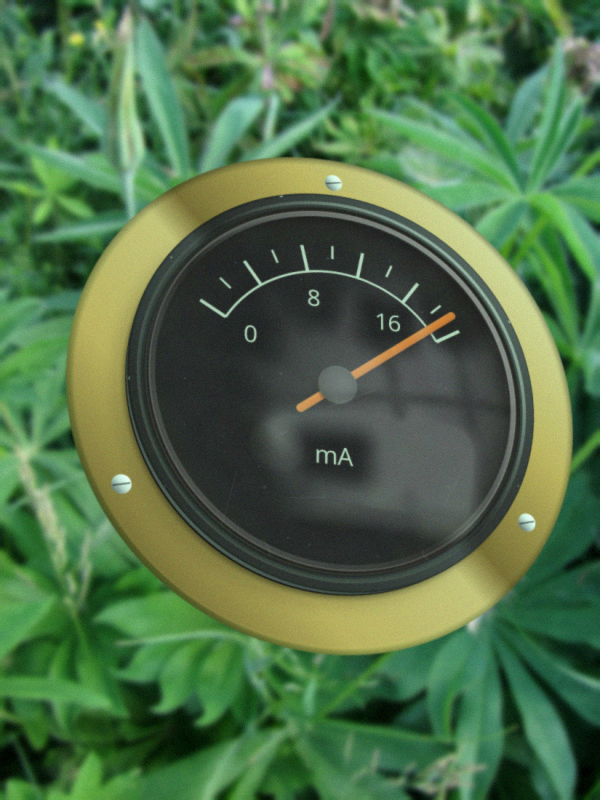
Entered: 19,mA
